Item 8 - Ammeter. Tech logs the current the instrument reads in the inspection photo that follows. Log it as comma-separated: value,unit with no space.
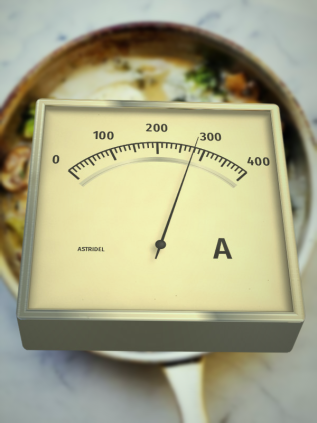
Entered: 280,A
